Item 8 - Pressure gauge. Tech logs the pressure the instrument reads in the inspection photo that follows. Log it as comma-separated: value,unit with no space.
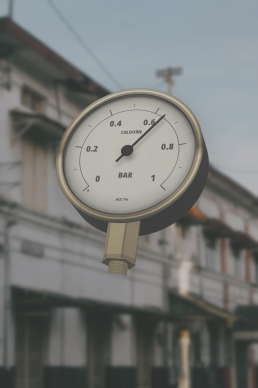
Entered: 0.65,bar
